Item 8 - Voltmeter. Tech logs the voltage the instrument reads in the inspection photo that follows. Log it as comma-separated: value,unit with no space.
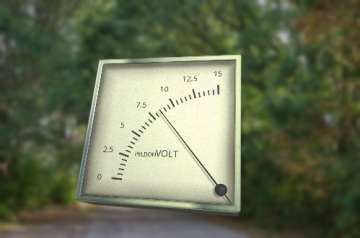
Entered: 8.5,V
